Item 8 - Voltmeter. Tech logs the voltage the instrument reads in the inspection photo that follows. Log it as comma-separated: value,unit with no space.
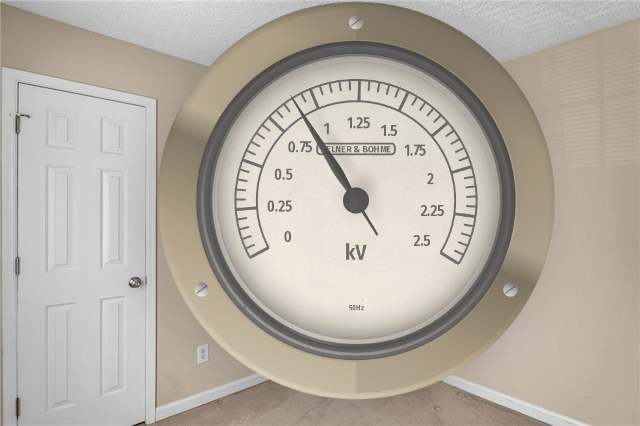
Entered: 0.9,kV
